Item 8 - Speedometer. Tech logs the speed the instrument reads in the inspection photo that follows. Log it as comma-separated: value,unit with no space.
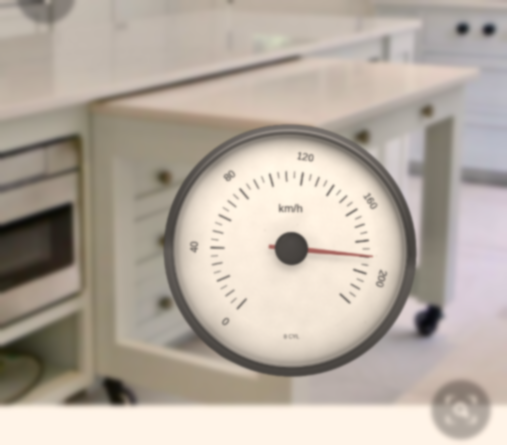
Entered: 190,km/h
